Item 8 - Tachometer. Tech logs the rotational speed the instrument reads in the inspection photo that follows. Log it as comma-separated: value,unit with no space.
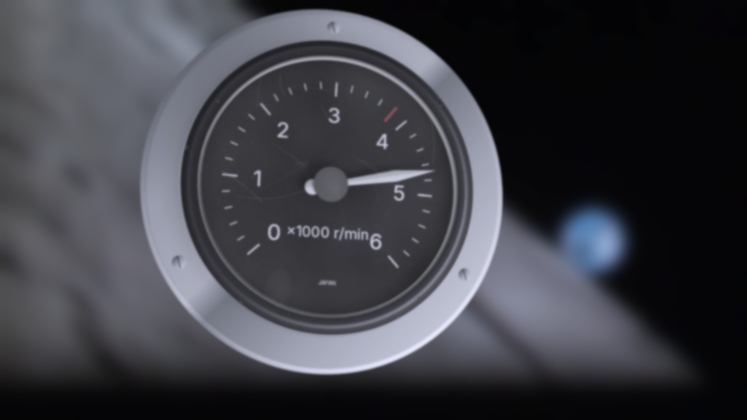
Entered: 4700,rpm
